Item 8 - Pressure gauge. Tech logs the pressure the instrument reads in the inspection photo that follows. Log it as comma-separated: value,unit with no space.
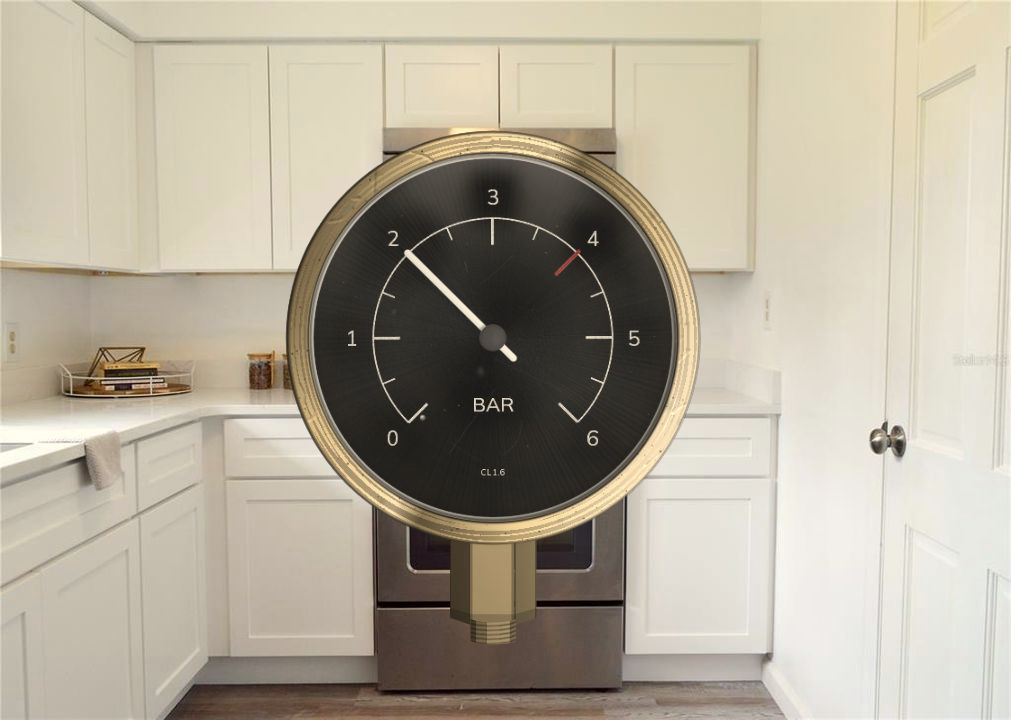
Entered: 2,bar
